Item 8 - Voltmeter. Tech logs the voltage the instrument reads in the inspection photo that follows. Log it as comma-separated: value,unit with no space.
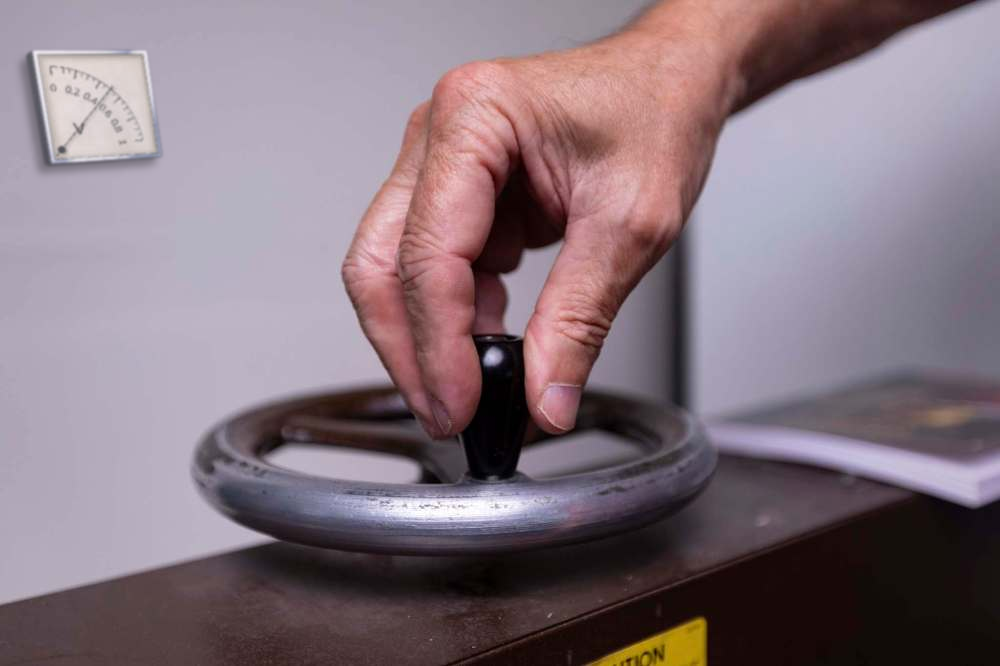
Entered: 0.5,V
